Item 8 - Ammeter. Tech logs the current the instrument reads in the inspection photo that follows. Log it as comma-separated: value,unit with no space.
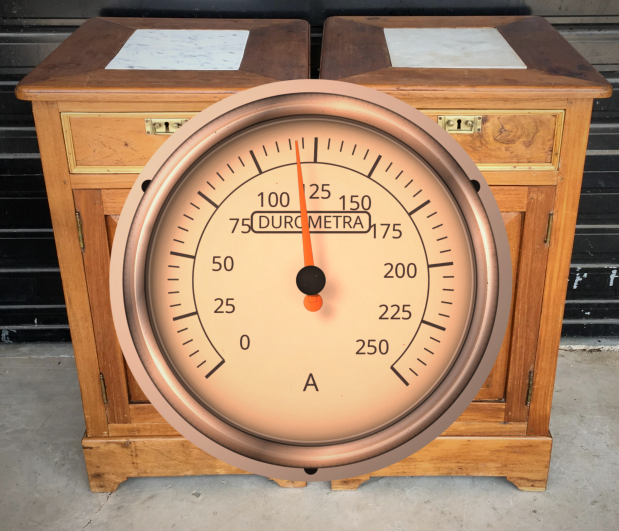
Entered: 117.5,A
